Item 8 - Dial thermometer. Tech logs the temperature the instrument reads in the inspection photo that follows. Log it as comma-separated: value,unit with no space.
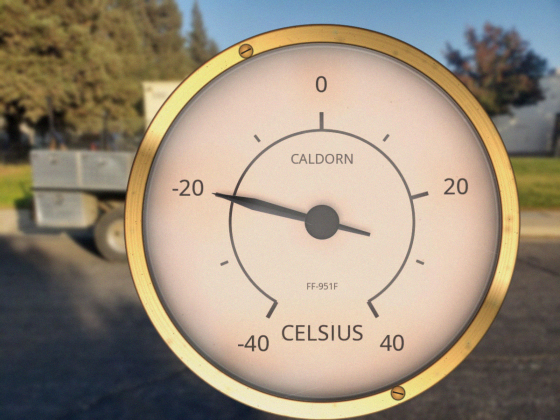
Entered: -20,°C
